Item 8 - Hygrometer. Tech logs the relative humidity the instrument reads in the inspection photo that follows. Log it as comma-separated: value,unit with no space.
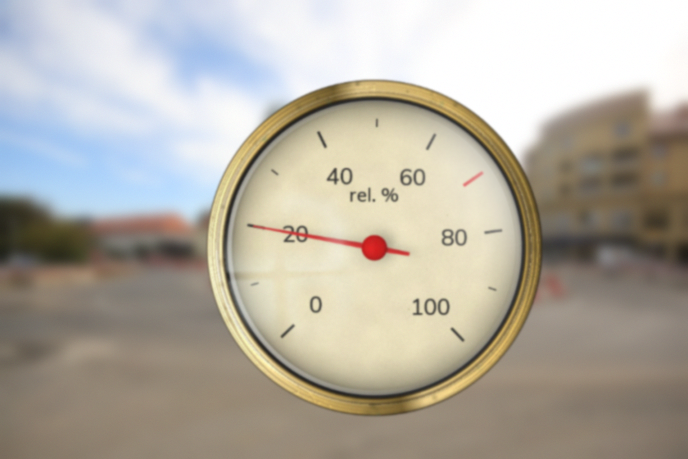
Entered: 20,%
